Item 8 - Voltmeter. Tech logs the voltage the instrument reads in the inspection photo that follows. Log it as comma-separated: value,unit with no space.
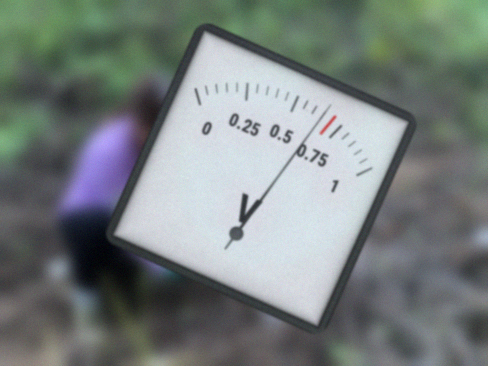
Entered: 0.65,V
